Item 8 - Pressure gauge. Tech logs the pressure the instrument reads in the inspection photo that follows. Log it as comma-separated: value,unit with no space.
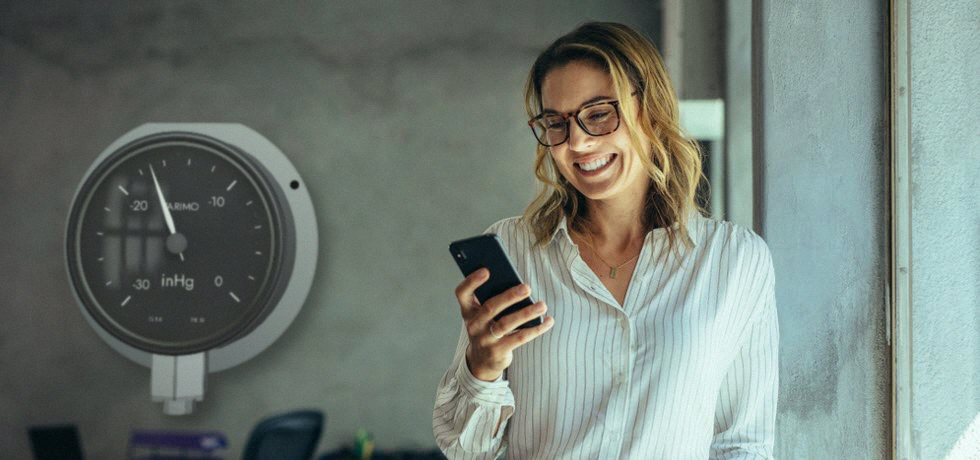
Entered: -17,inHg
